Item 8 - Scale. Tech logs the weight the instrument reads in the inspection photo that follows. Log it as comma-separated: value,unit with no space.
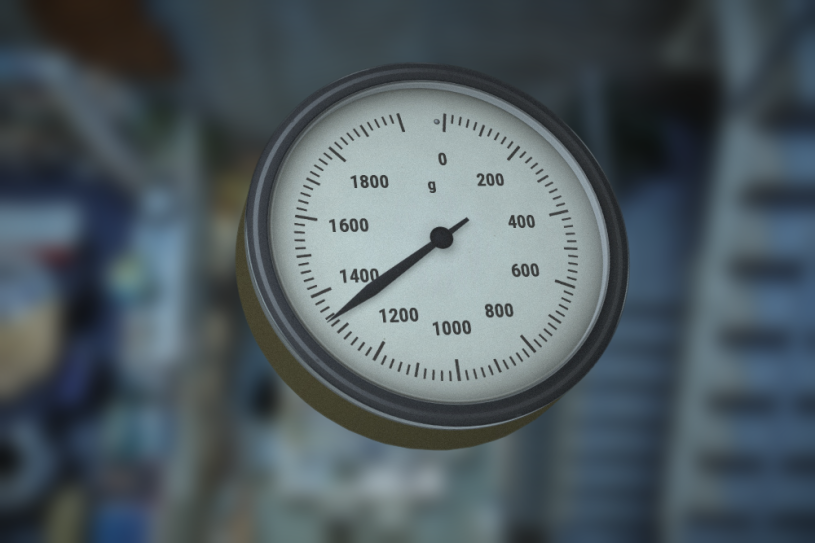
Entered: 1330,g
